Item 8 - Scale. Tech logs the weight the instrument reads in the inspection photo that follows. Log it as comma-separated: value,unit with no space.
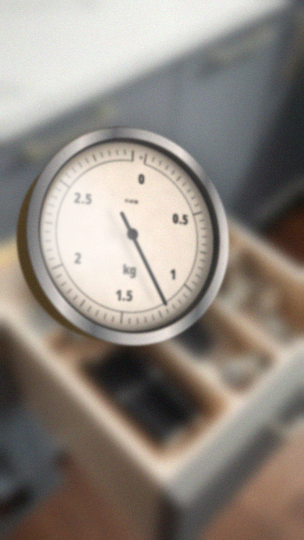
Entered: 1.2,kg
